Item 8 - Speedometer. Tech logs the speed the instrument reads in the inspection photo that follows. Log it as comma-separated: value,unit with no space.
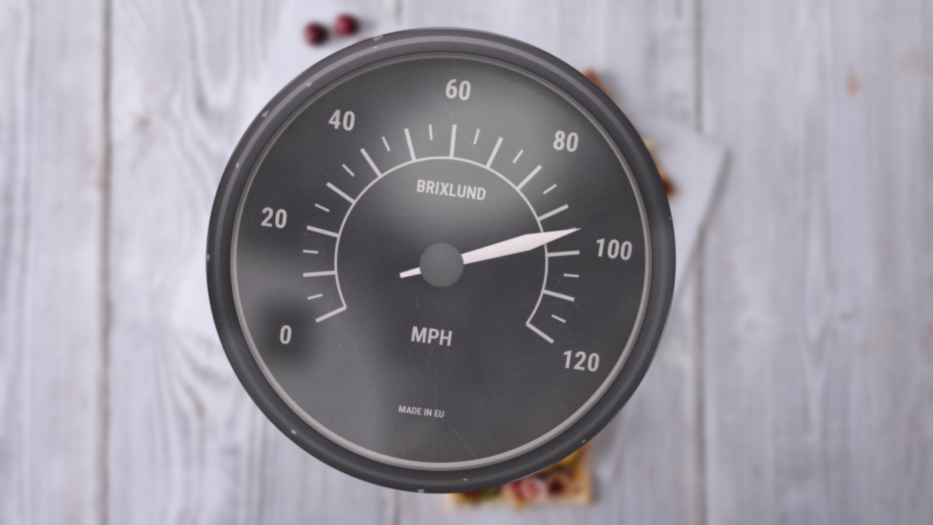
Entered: 95,mph
